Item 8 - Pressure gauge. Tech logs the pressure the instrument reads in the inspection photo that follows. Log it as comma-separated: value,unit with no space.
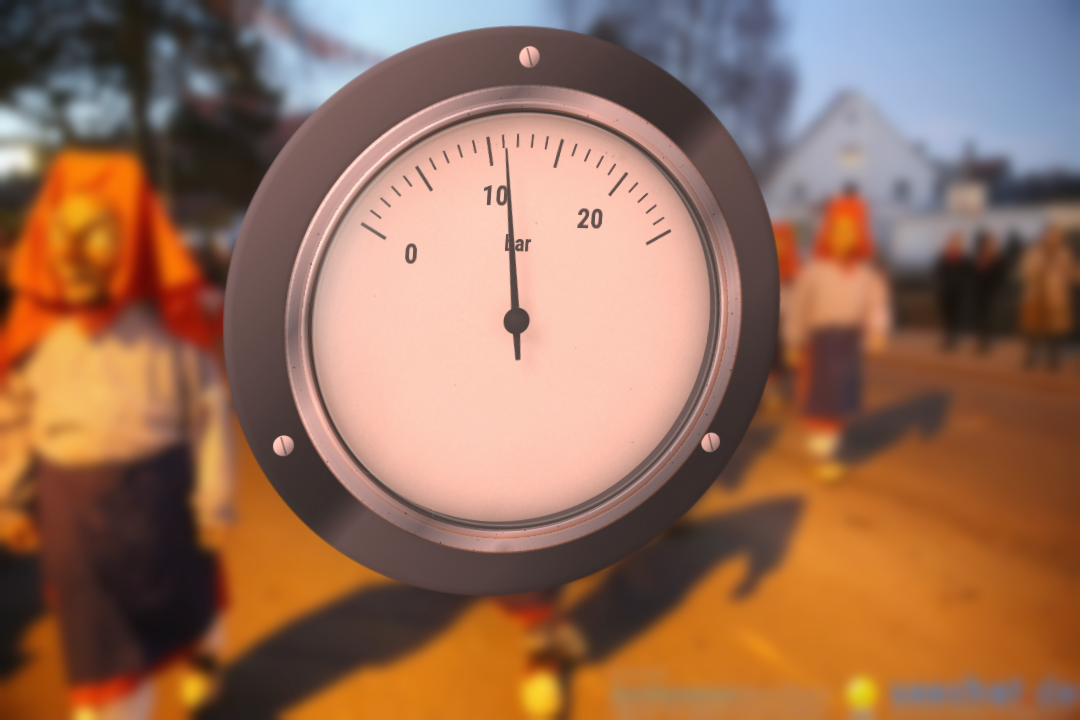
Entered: 11,bar
